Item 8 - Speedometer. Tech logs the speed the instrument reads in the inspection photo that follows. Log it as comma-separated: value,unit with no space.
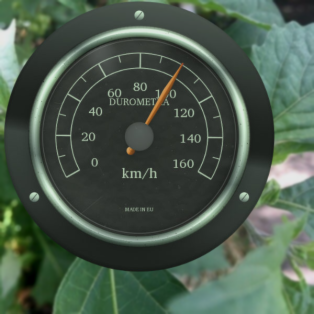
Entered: 100,km/h
